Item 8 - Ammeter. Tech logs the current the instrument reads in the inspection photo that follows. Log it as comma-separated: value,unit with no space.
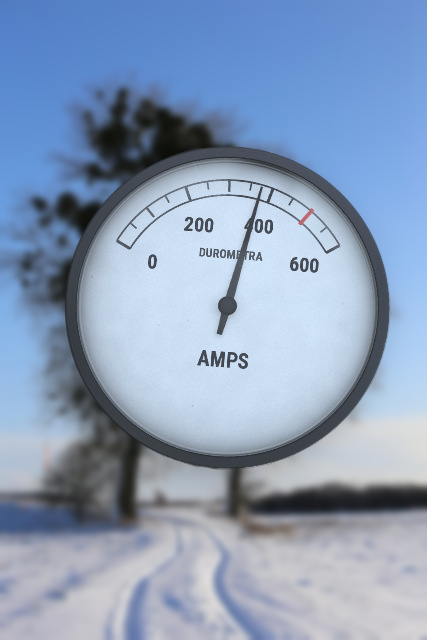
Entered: 375,A
